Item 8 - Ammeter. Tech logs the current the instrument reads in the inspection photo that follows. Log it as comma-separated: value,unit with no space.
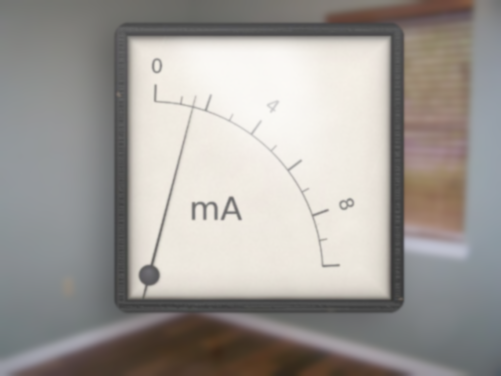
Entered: 1.5,mA
